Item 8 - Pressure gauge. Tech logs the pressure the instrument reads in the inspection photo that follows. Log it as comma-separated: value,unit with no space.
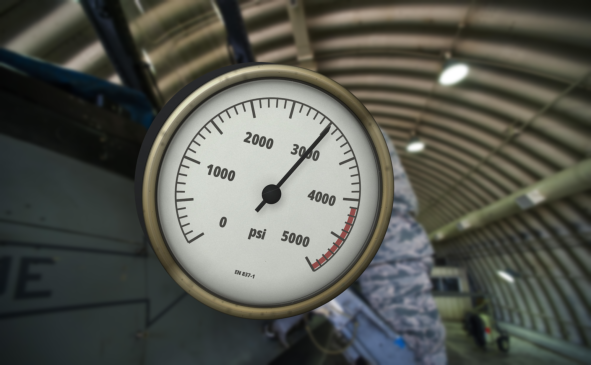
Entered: 3000,psi
